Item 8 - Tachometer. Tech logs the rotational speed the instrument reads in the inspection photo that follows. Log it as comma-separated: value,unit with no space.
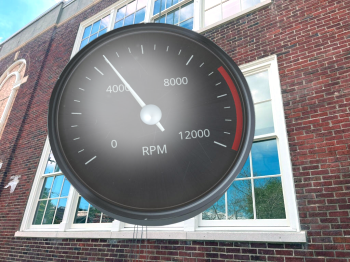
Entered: 4500,rpm
